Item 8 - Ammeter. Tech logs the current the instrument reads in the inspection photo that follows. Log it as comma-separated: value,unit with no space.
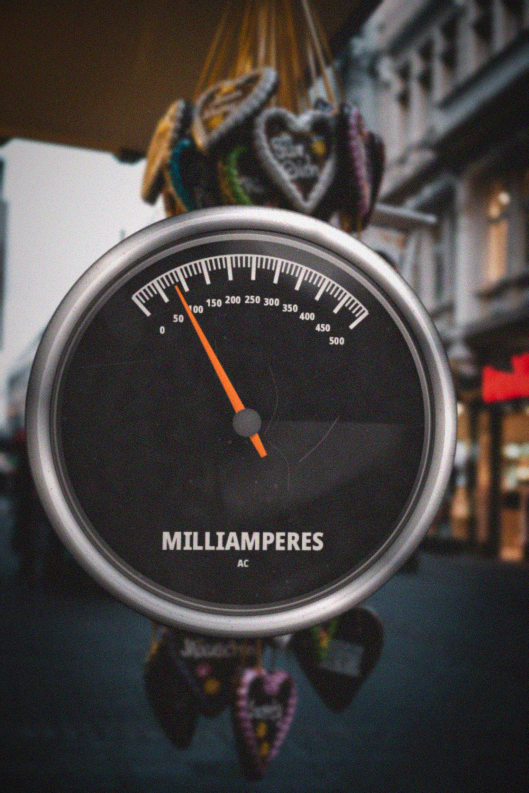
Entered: 80,mA
